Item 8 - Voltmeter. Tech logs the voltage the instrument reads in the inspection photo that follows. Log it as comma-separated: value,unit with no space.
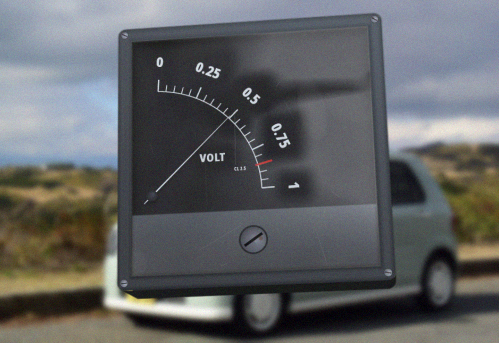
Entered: 0.5,V
